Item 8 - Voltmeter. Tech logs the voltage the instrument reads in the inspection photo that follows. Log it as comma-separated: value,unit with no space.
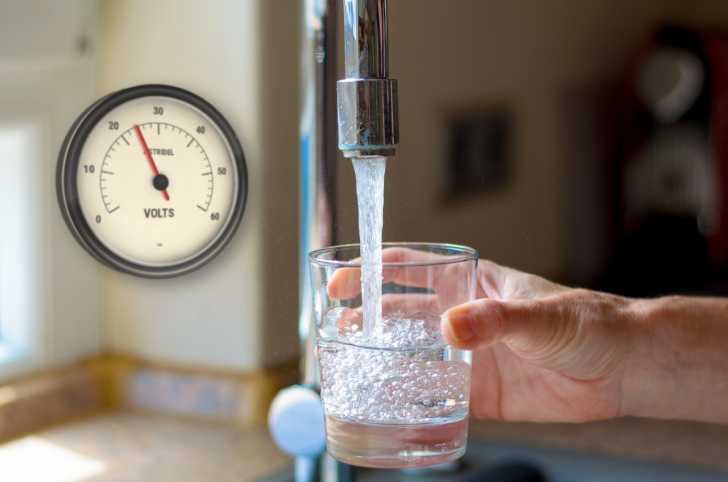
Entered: 24,V
